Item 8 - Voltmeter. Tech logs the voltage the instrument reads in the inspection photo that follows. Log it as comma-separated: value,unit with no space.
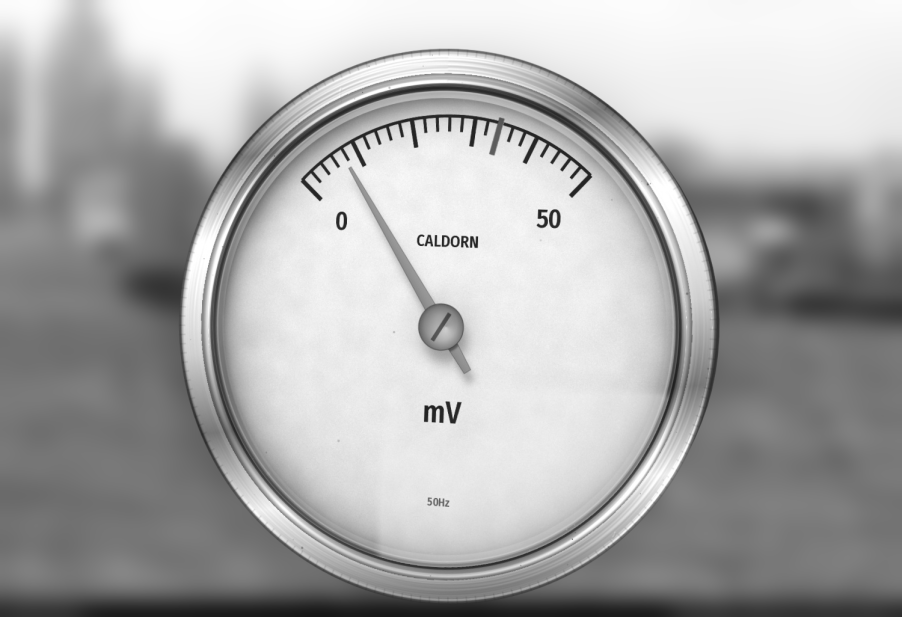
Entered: 8,mV
